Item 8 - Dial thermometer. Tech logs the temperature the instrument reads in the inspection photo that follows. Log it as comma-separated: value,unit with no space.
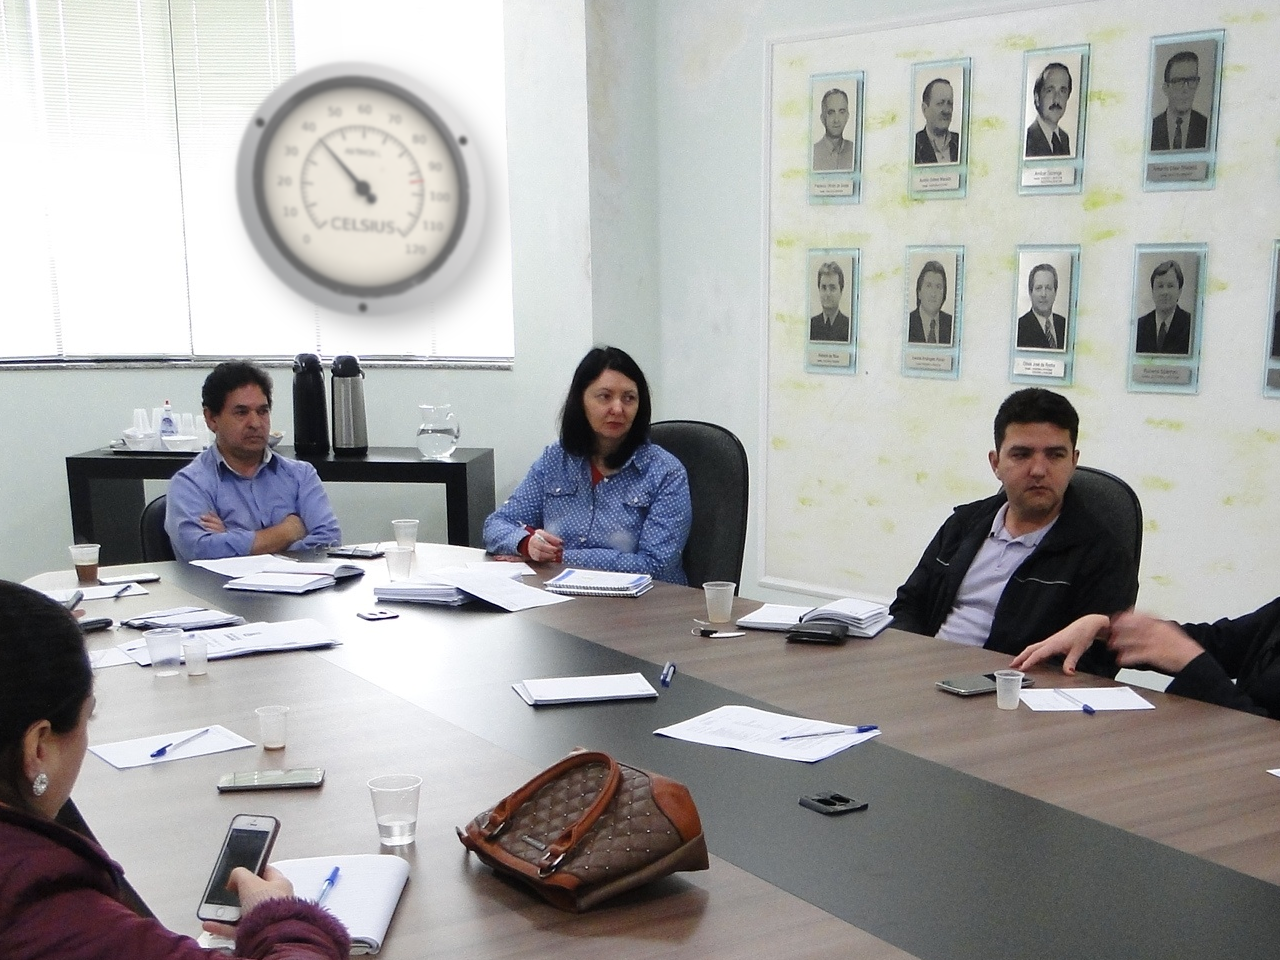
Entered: 40,°C
